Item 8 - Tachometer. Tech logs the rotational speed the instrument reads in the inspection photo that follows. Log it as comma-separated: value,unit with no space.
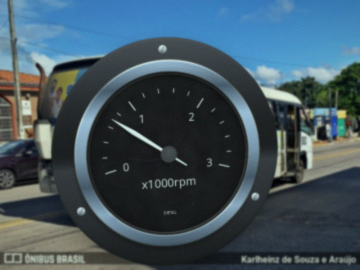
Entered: 700,rpm
